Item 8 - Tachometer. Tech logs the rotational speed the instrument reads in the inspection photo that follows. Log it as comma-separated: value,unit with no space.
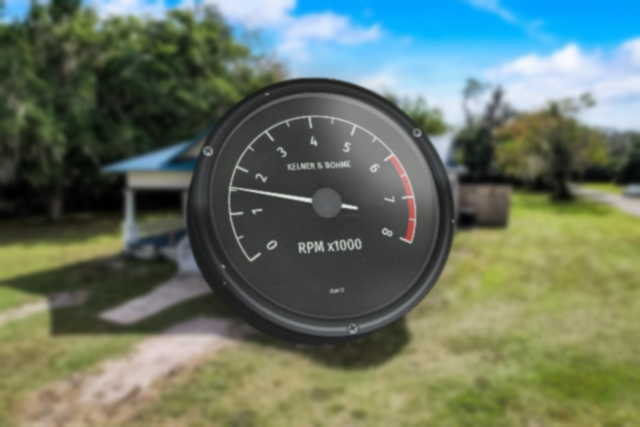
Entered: 1500,rpm
